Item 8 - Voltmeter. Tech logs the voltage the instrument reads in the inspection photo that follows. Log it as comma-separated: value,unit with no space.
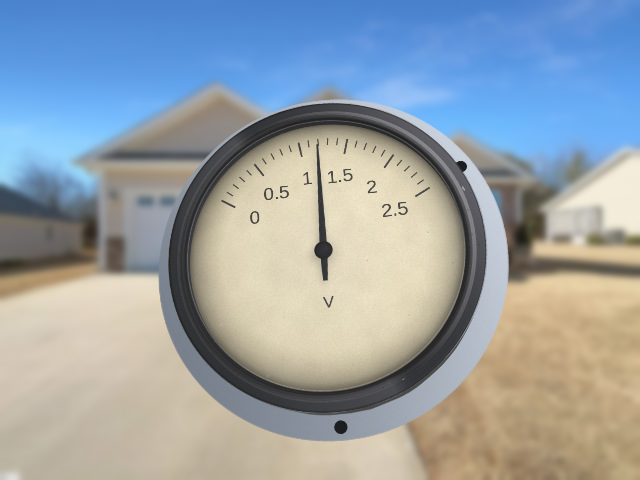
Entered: 1.2,V
